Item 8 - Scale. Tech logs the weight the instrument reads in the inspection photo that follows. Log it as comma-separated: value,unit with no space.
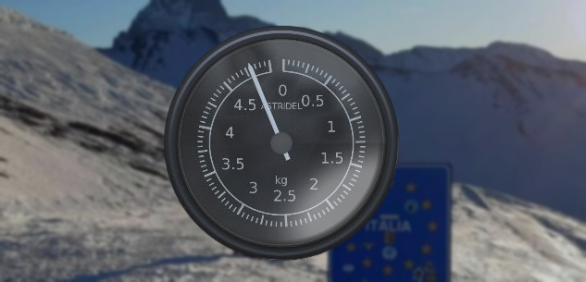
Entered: 4.8,kg
